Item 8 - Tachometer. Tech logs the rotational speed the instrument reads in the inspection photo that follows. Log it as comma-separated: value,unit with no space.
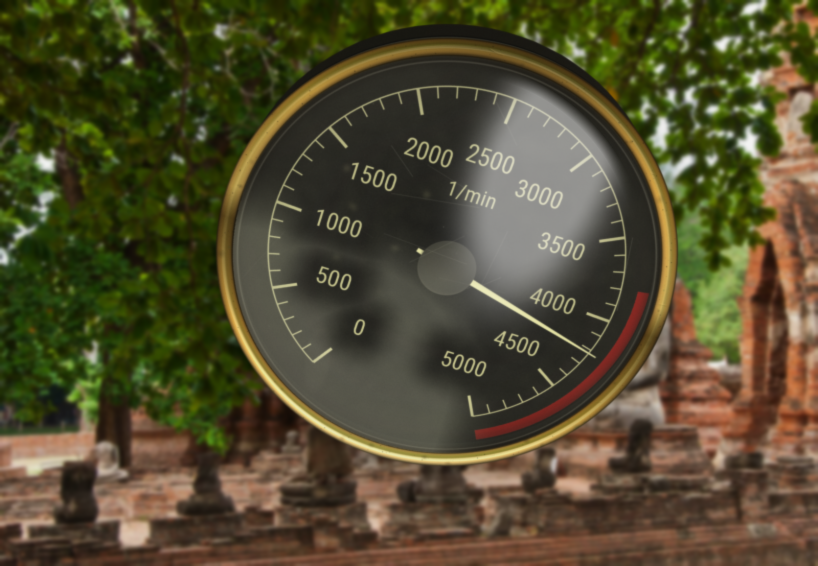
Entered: 4200,rpm
